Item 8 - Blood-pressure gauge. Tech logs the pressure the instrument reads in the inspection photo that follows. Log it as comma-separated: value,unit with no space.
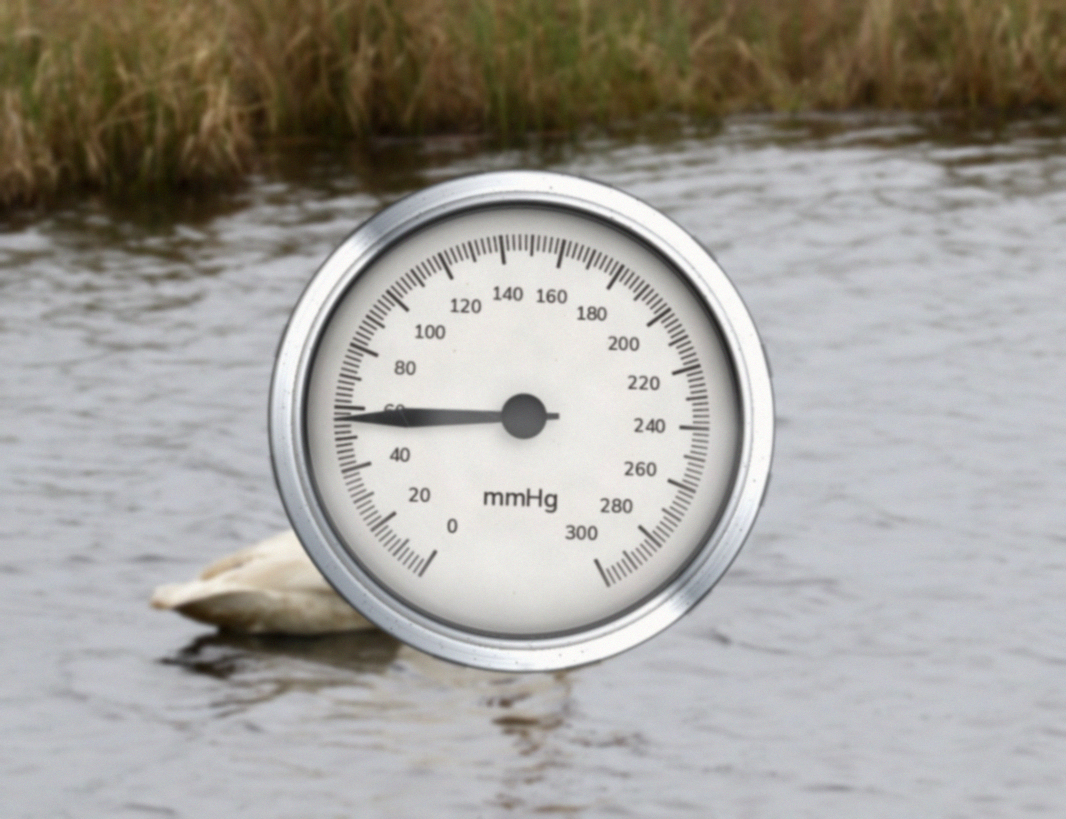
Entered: 56,mmHg
